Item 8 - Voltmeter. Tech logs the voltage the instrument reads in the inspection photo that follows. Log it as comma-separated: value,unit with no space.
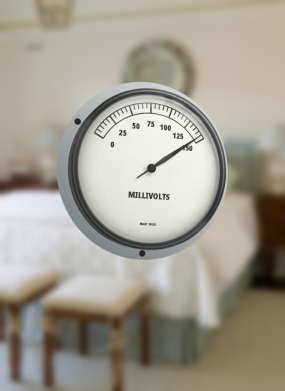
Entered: 145,mV
